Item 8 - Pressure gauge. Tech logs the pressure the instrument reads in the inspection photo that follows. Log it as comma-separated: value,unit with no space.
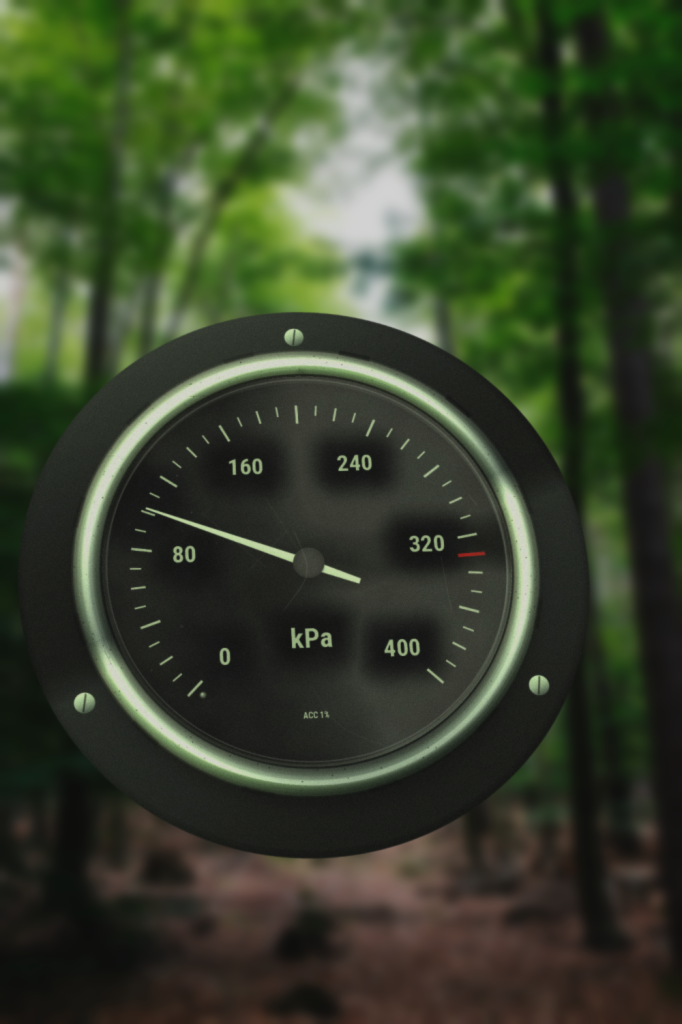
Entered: 100,kPa
